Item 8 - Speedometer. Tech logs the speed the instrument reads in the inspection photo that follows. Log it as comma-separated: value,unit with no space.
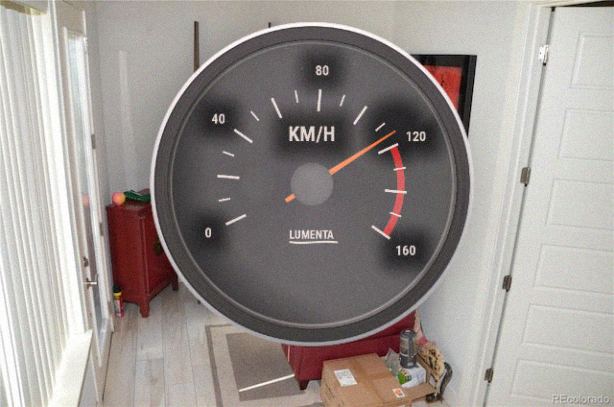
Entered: 115,km/h
